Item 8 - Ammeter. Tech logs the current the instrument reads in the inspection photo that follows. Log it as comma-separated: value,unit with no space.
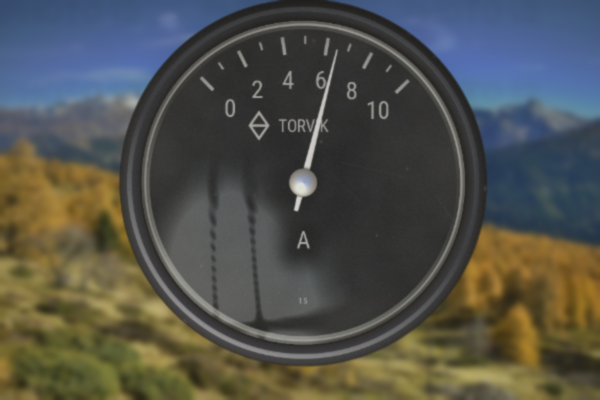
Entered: 6.5,A
